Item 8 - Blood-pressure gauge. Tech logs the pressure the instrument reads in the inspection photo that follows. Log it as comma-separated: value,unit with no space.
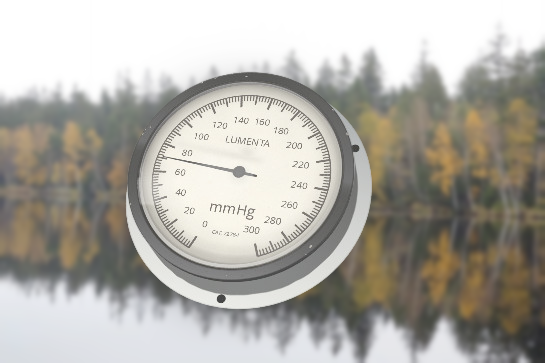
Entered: 70,mmHg
